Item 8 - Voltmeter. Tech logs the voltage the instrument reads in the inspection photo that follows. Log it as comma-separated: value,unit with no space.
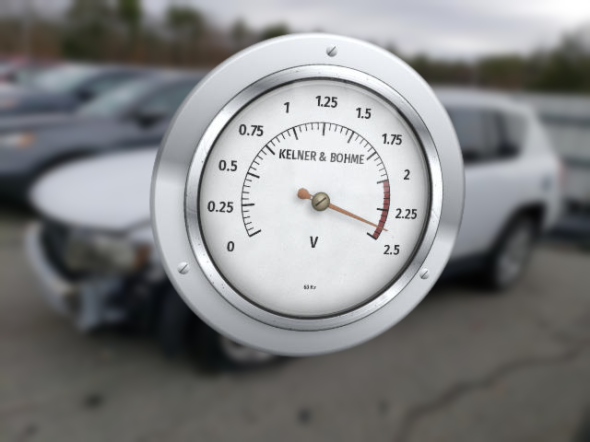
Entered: 2.4,V
